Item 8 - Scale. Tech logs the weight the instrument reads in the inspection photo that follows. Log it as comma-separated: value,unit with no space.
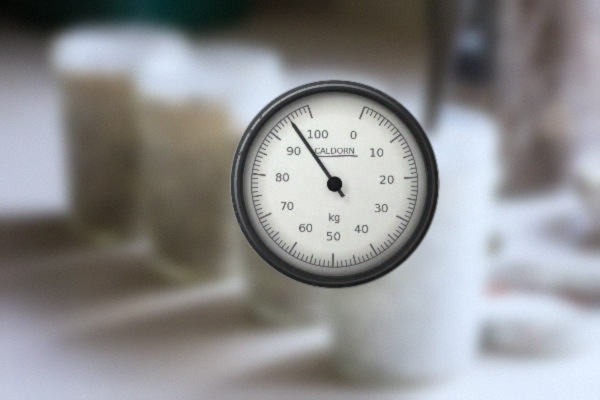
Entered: 95,kg
